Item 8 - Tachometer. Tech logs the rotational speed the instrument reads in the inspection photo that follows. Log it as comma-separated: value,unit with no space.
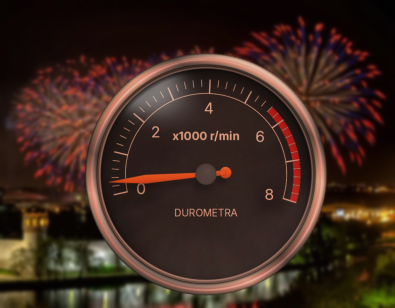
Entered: 300,rpm
